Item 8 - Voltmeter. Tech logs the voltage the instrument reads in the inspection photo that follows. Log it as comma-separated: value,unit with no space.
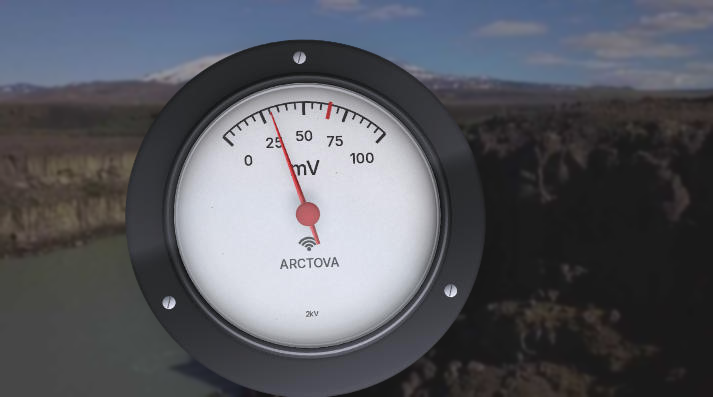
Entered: 30,mV
